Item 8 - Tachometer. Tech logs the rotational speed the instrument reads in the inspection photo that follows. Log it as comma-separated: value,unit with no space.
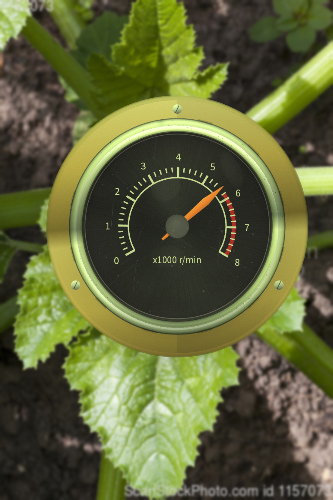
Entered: 5600,rpm
